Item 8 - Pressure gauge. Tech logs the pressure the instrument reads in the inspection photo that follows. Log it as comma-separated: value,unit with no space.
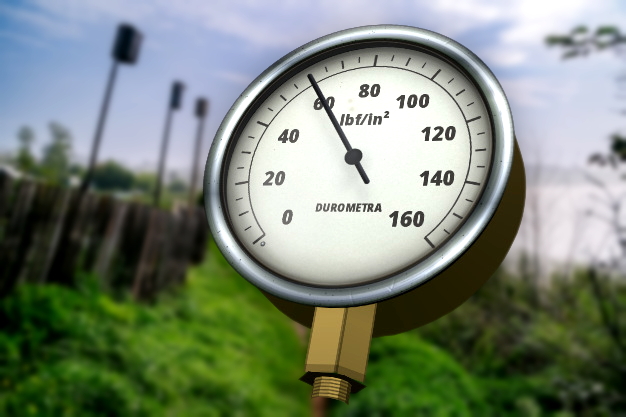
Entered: 60,psi
